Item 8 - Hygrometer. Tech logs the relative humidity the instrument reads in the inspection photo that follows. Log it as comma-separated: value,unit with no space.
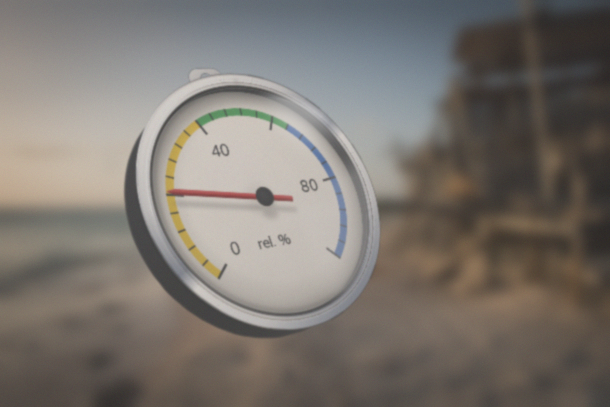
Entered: 20,%
